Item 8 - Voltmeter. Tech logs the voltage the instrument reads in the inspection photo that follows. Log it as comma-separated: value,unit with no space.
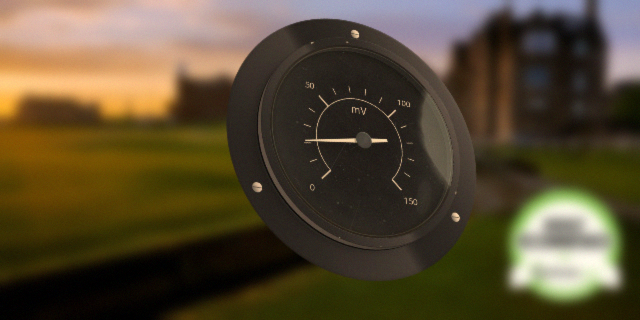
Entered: 20,mV
